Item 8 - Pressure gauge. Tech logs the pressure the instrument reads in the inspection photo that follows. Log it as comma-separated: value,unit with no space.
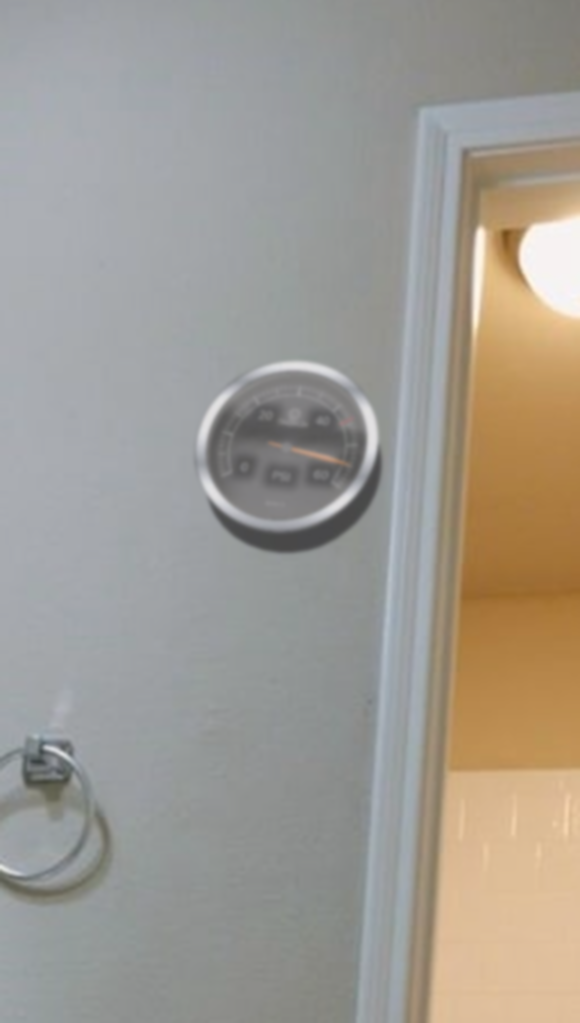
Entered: 55,psi
